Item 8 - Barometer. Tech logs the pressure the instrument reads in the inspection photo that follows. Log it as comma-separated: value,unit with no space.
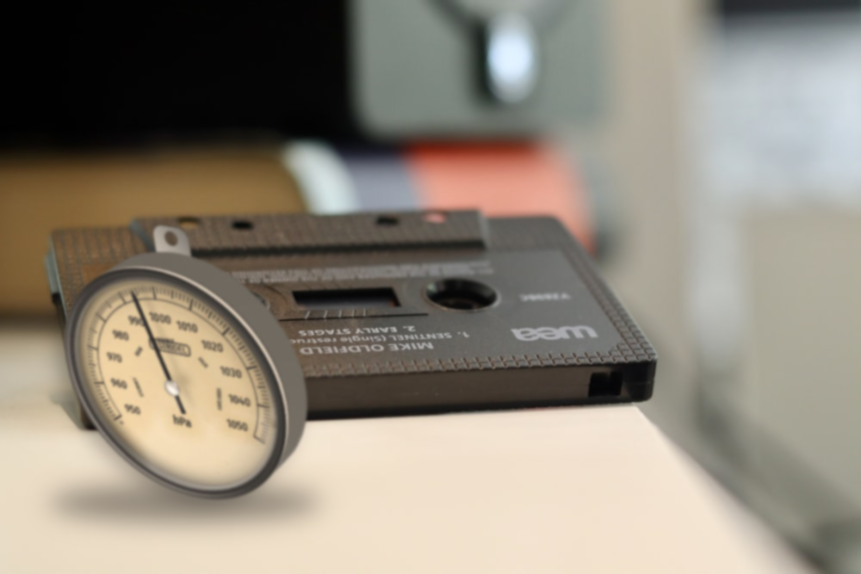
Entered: 995,hPa
